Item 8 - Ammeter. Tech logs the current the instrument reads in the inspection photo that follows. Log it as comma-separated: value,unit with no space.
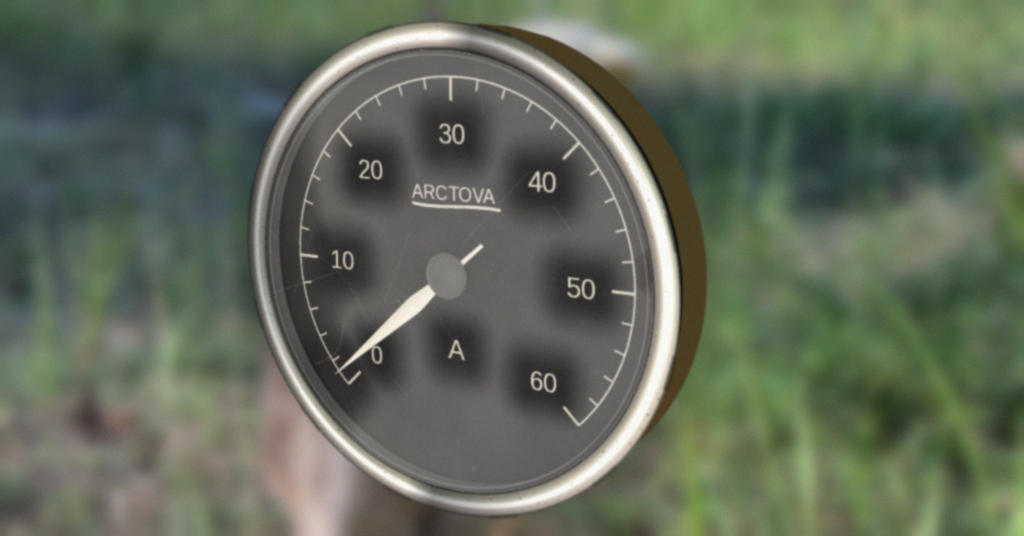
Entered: 1,A
